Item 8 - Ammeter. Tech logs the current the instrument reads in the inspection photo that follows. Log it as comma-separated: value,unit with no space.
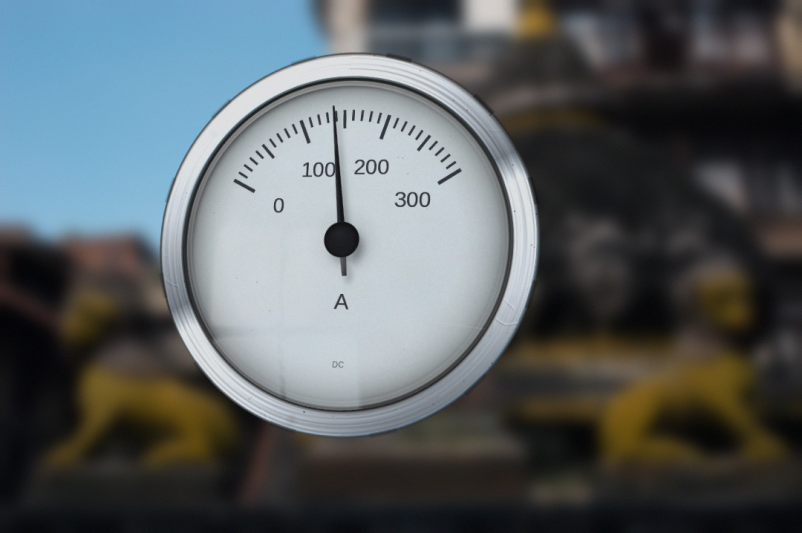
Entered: 140,A
